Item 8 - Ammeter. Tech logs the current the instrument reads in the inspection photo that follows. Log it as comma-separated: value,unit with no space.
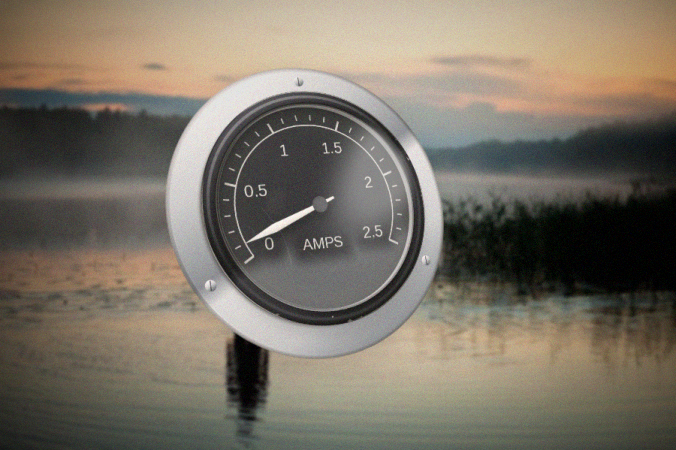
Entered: 0.1,A
